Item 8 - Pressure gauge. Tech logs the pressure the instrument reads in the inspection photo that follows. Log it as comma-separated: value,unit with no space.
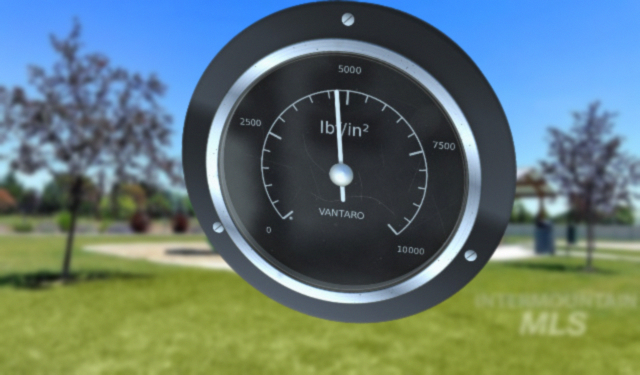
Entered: 4750,psi
